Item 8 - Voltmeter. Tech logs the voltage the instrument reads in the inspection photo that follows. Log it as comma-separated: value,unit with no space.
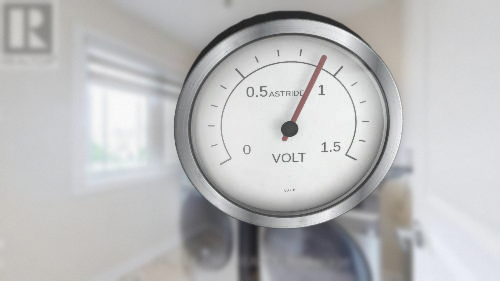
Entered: 0.9,V
